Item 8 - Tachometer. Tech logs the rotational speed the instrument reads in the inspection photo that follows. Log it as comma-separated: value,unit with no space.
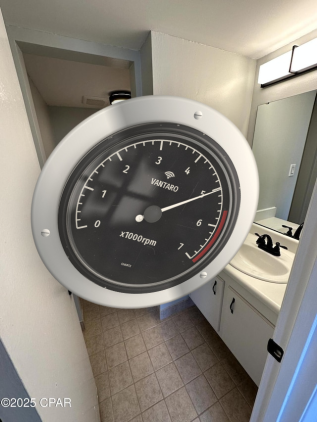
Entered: 5000,rpm
